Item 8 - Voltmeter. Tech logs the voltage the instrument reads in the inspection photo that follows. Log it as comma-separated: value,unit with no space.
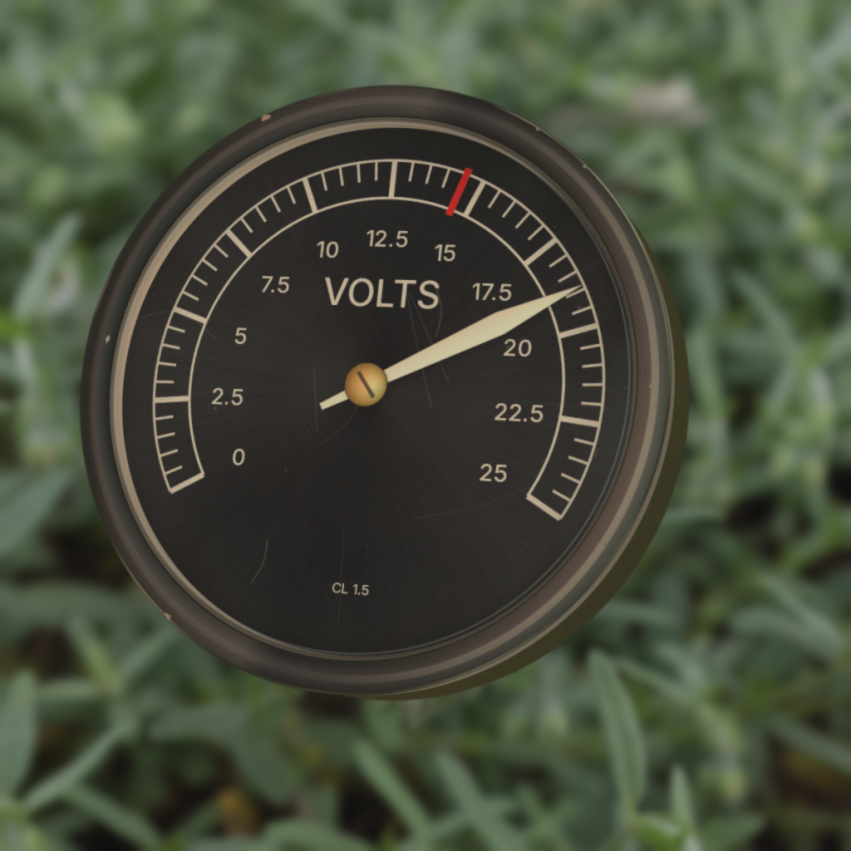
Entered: 19,V
